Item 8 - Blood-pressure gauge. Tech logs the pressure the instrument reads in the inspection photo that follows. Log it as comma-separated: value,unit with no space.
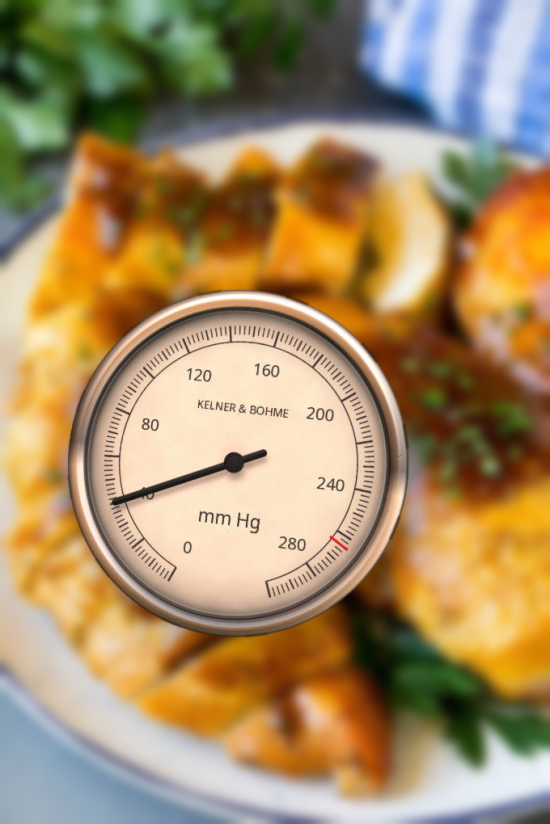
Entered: 40,mmHg
